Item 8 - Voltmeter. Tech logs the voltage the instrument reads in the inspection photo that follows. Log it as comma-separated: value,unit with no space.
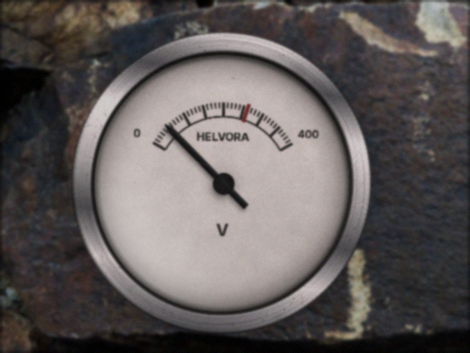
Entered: 50,V
